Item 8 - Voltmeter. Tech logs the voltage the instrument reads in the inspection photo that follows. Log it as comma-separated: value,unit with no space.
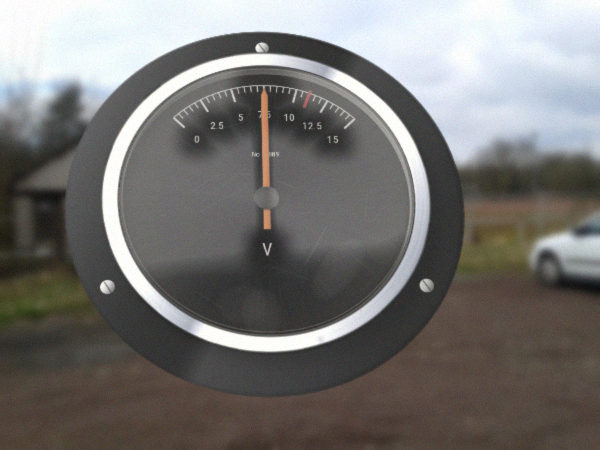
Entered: 7.5,V
